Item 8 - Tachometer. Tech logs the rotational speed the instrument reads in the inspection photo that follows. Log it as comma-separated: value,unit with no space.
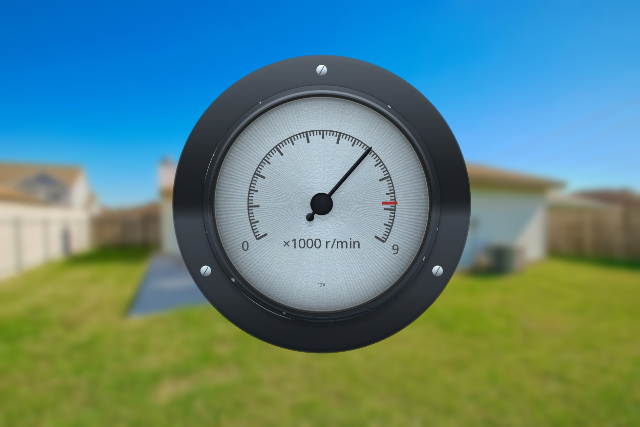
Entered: 6000,rpm
